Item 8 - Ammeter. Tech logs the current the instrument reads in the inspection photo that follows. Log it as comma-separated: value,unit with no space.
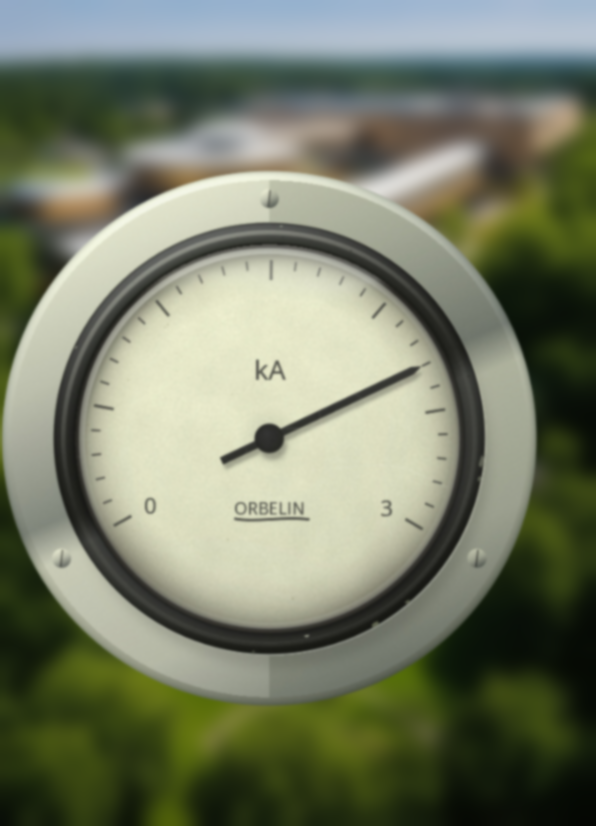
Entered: 2.3,kA
